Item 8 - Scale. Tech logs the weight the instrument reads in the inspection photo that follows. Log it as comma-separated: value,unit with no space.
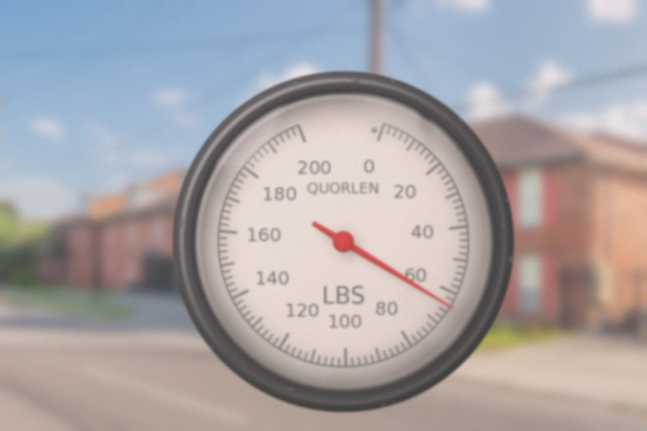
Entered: 64,lb
